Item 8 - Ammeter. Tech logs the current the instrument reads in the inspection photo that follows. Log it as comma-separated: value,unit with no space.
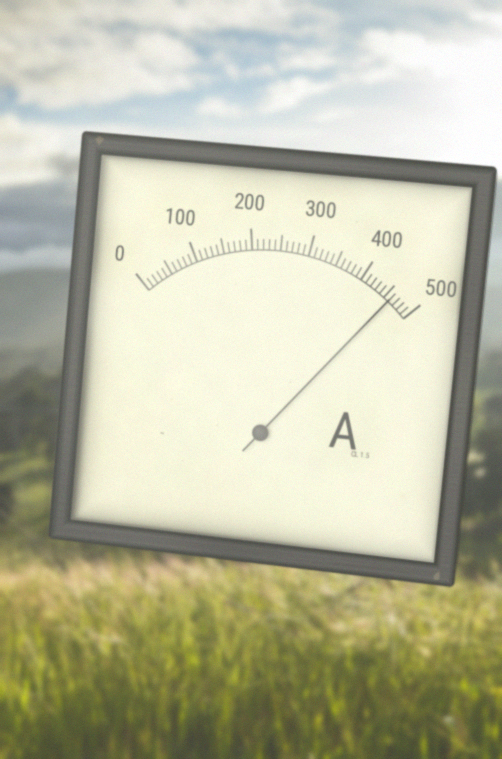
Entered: 460,A
